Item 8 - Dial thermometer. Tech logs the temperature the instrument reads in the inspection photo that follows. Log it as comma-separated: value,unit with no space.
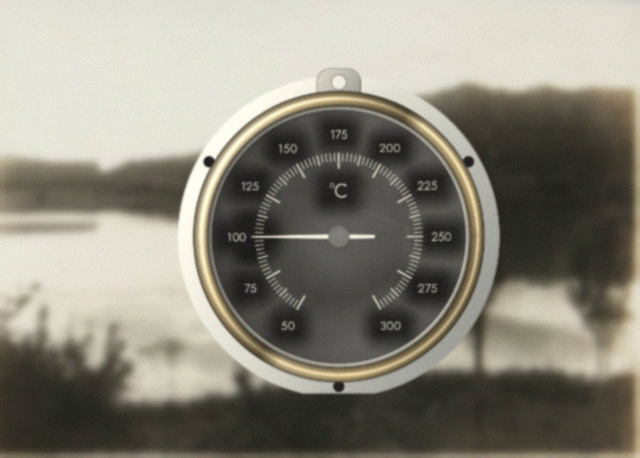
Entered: 100,°C
